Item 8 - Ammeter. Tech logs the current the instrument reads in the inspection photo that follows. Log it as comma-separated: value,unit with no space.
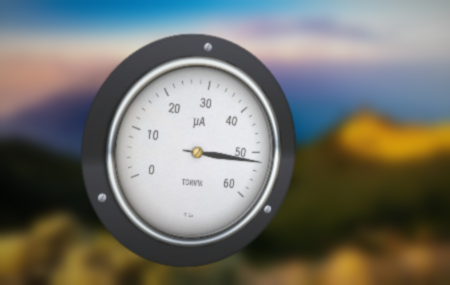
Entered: 52,µA
